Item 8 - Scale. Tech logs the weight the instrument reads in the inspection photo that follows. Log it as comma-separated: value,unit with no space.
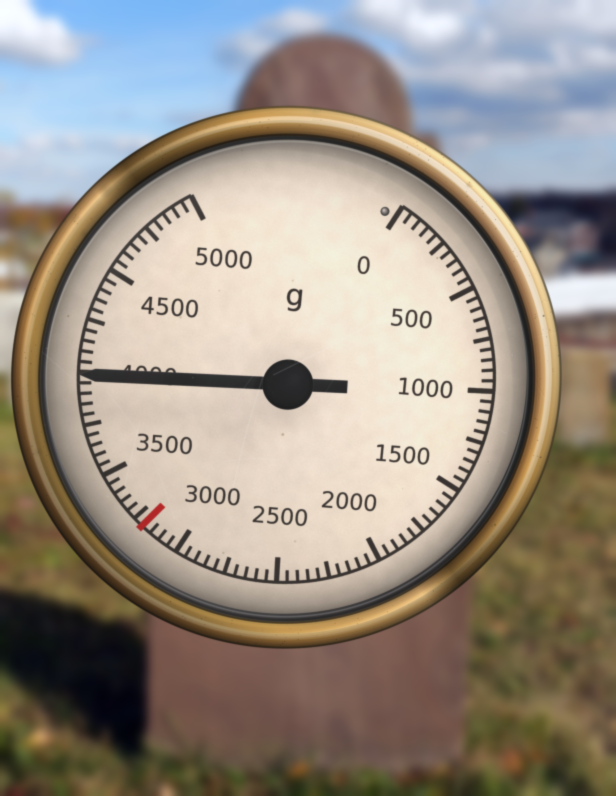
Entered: 4000,g
